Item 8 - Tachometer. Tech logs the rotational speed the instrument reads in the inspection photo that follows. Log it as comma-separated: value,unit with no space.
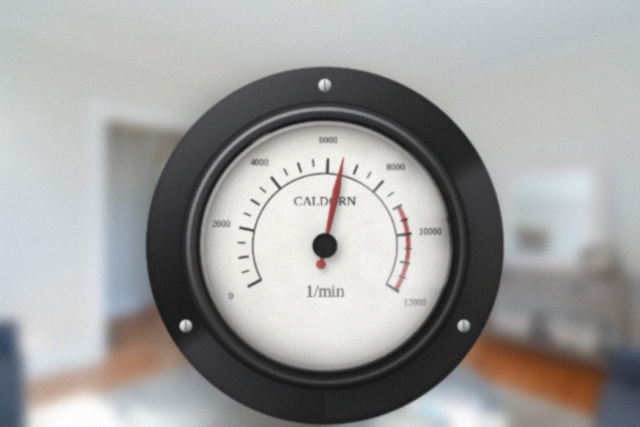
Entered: 6500,rpm
